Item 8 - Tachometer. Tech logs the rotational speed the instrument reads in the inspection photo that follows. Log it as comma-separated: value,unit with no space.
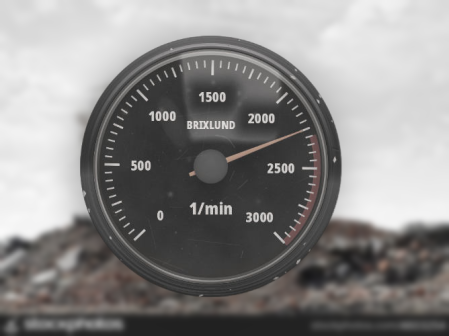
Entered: 2250,rpm
